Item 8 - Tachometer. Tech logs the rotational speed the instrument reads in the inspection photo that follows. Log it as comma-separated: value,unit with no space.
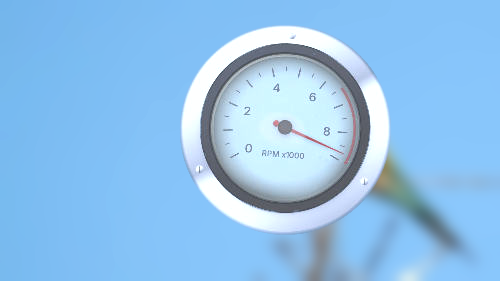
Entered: 8750,rpm
